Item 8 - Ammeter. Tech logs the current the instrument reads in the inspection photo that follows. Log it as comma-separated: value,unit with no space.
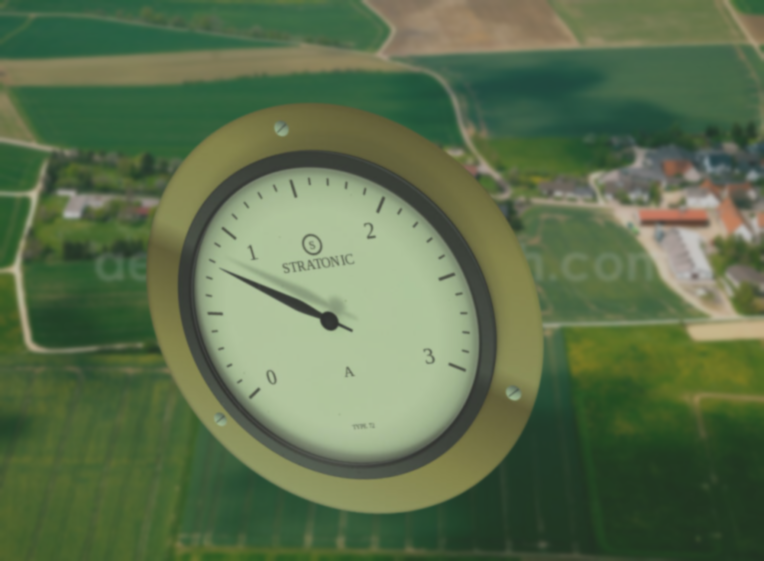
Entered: 0.8,A
